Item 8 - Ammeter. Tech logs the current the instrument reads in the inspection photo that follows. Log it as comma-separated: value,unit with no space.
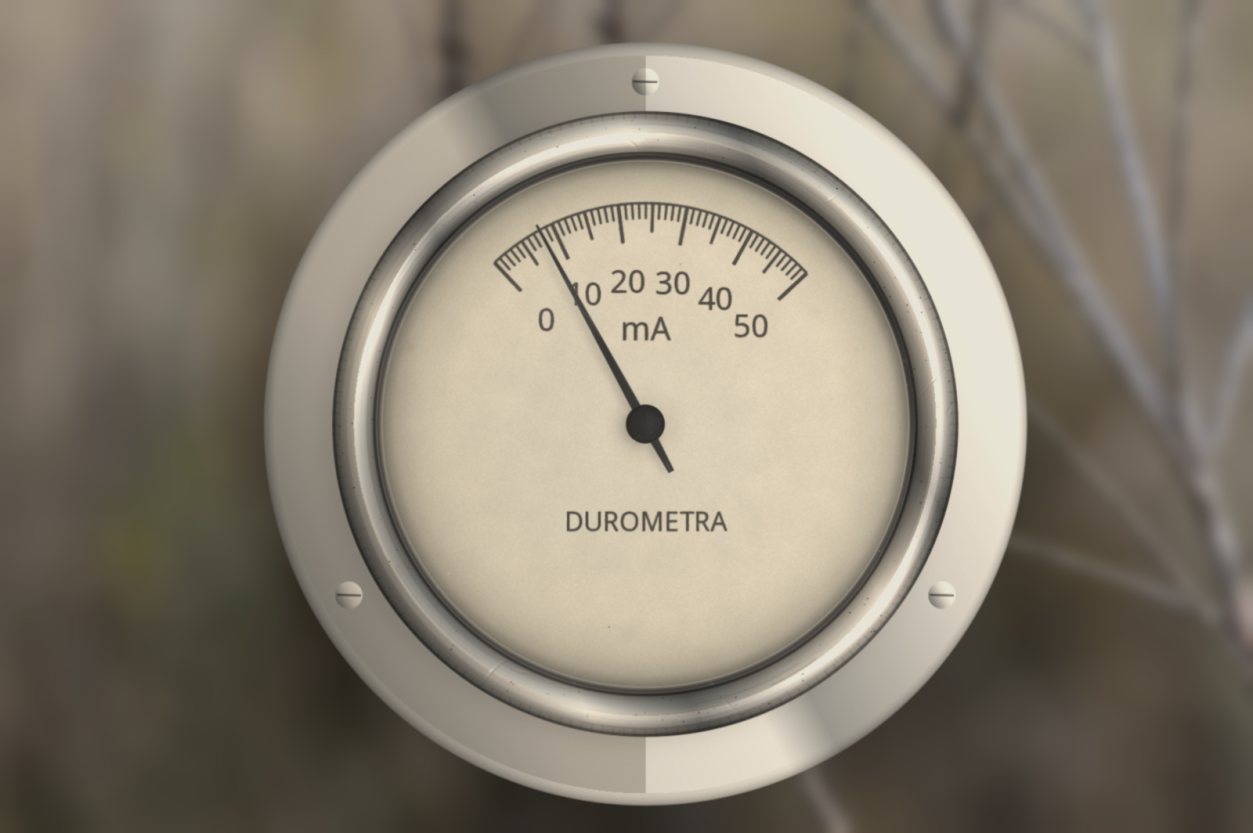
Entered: 8,mA
